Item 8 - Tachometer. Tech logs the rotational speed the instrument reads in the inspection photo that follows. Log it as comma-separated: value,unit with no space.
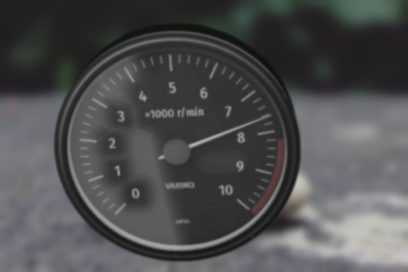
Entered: 7600,rpm
